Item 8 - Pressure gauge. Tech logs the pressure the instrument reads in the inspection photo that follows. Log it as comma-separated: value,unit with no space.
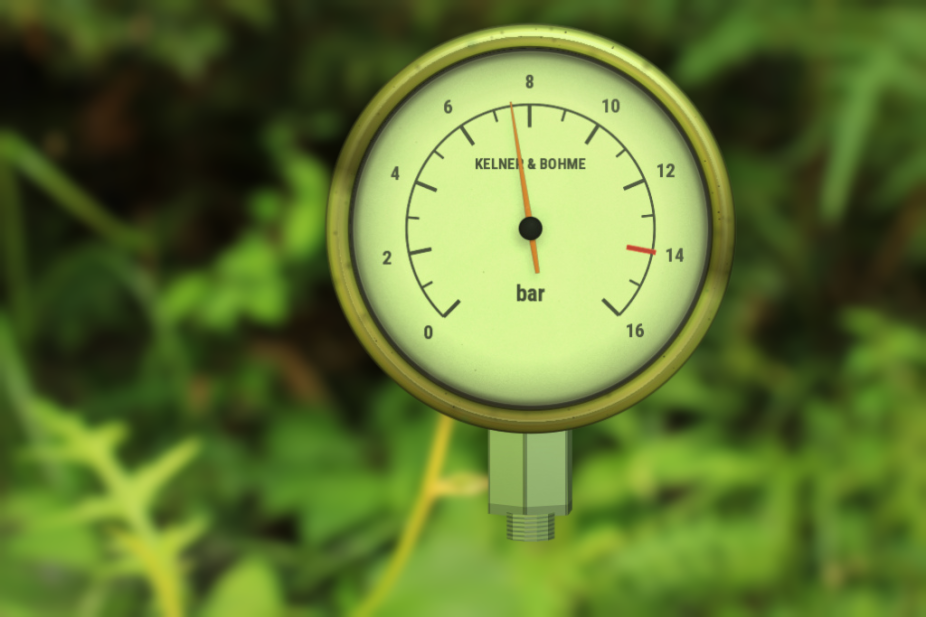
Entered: 7.5,bar
